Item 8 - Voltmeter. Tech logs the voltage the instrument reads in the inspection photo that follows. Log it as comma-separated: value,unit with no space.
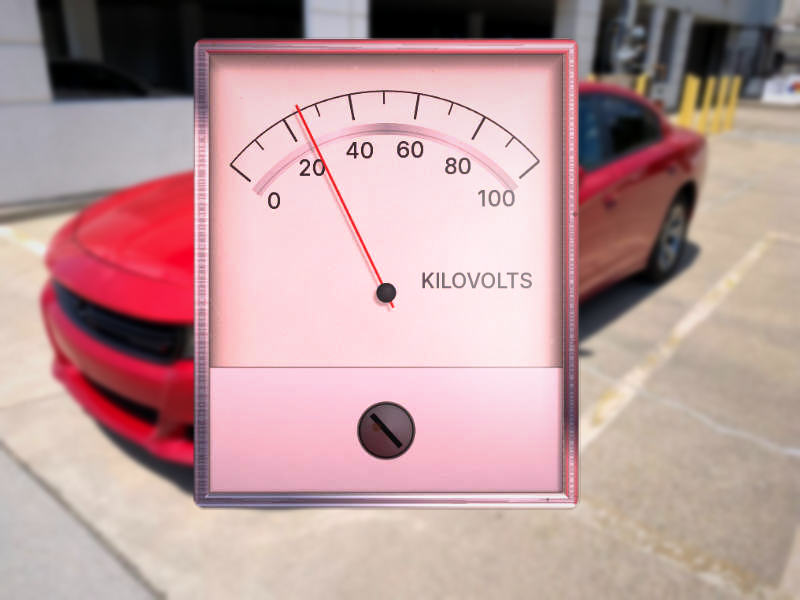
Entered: 25,kV
